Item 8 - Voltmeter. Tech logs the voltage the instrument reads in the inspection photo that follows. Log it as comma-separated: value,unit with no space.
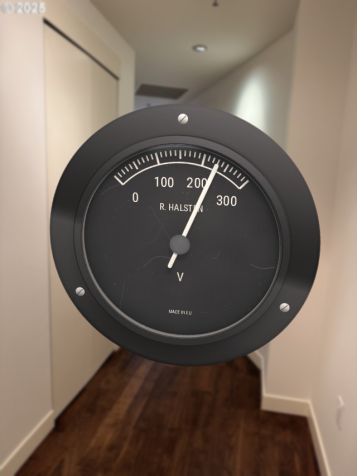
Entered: 230,V
